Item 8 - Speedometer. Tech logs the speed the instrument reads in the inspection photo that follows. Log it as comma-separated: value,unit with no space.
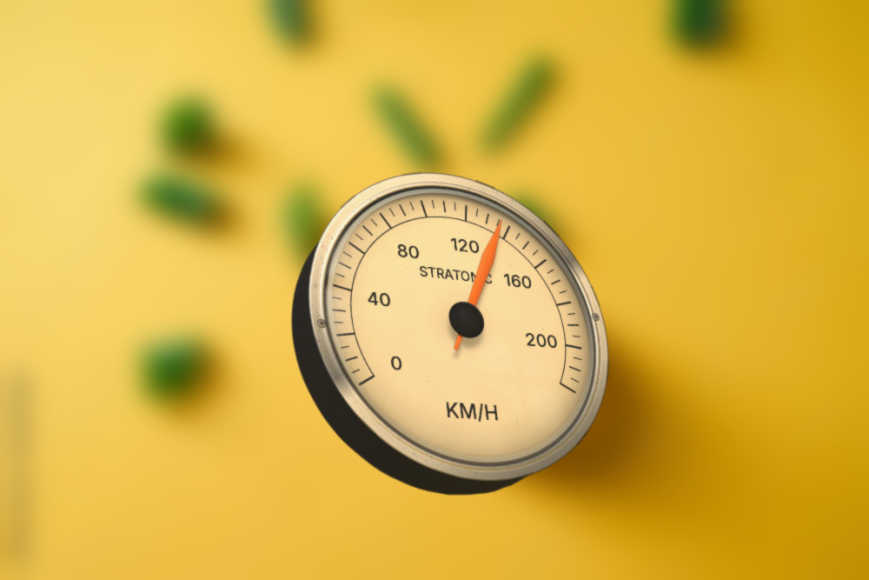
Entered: 135,km/h
